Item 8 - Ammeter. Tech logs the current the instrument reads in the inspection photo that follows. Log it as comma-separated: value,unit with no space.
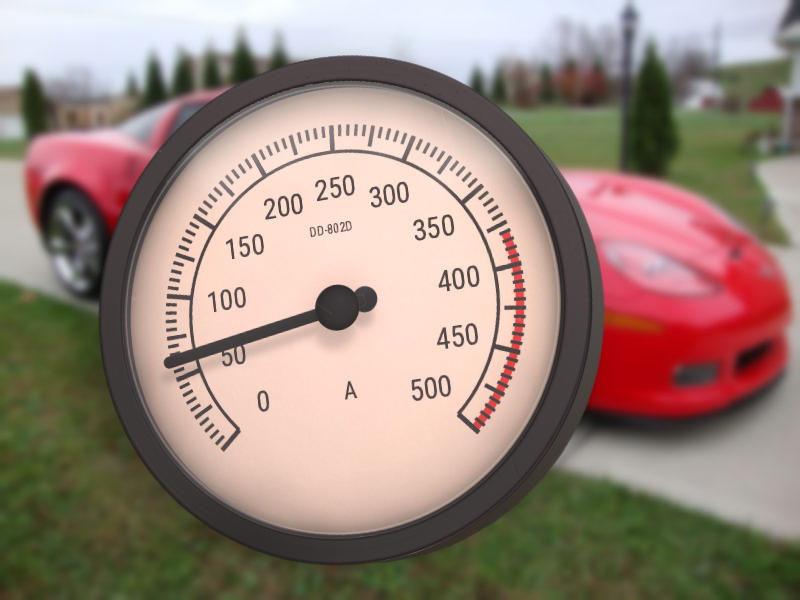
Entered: 60,A
